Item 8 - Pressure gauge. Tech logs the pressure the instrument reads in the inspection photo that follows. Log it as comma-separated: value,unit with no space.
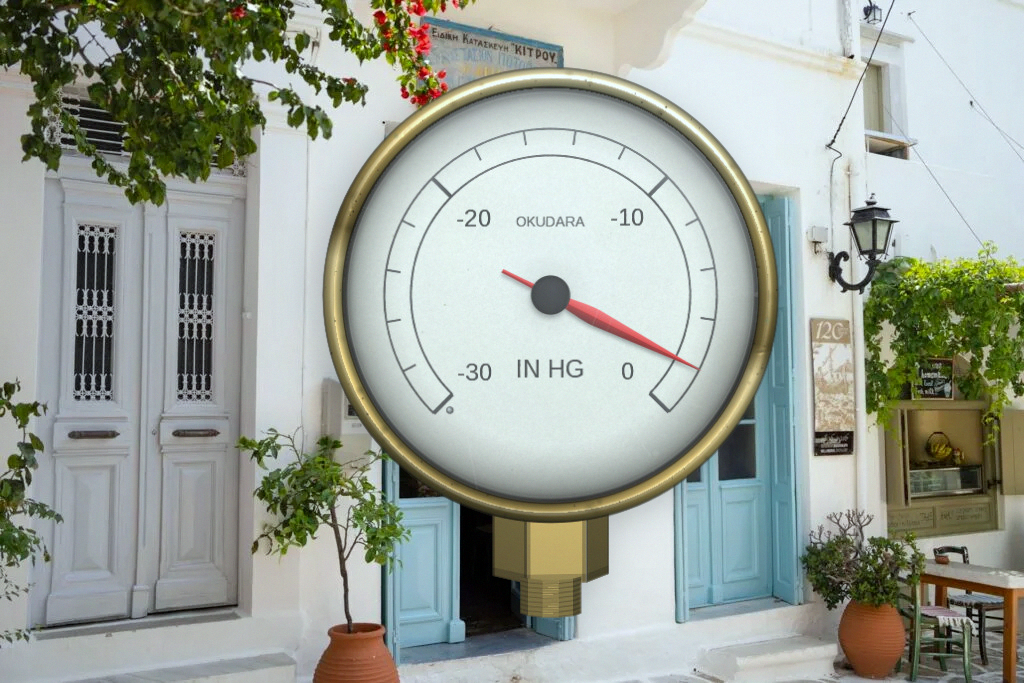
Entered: -2,inHg
